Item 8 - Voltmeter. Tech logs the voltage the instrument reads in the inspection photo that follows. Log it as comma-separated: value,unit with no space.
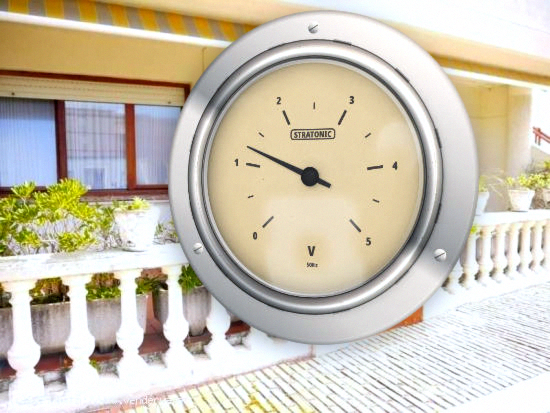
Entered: 1.25,V
